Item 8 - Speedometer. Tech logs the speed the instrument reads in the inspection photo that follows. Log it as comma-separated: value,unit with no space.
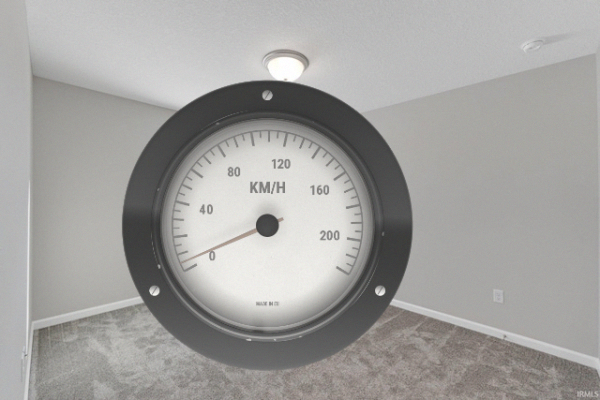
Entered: 5,km/h
